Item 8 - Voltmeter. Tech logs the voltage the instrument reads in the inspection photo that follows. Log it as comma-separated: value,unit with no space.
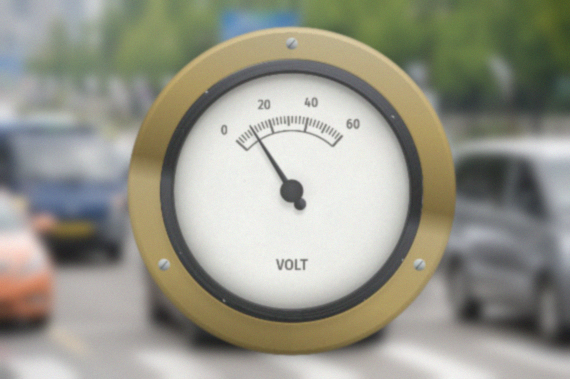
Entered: 10,V
